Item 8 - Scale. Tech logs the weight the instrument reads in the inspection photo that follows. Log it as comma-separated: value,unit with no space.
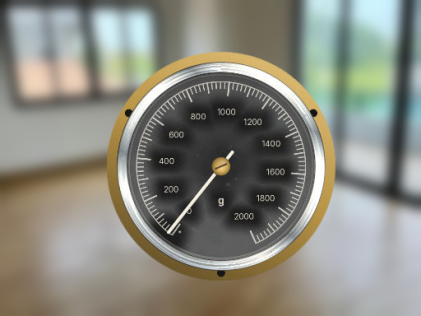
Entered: 20,g
